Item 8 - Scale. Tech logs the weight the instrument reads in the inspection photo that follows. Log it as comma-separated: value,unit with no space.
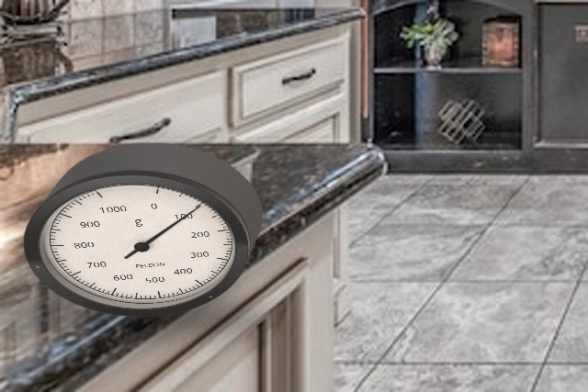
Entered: 100,g
